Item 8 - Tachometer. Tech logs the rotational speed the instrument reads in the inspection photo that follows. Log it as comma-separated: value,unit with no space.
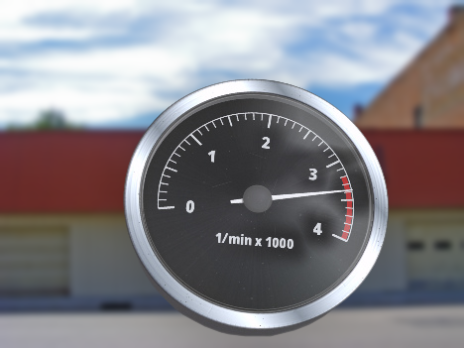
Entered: 3400,rpm
